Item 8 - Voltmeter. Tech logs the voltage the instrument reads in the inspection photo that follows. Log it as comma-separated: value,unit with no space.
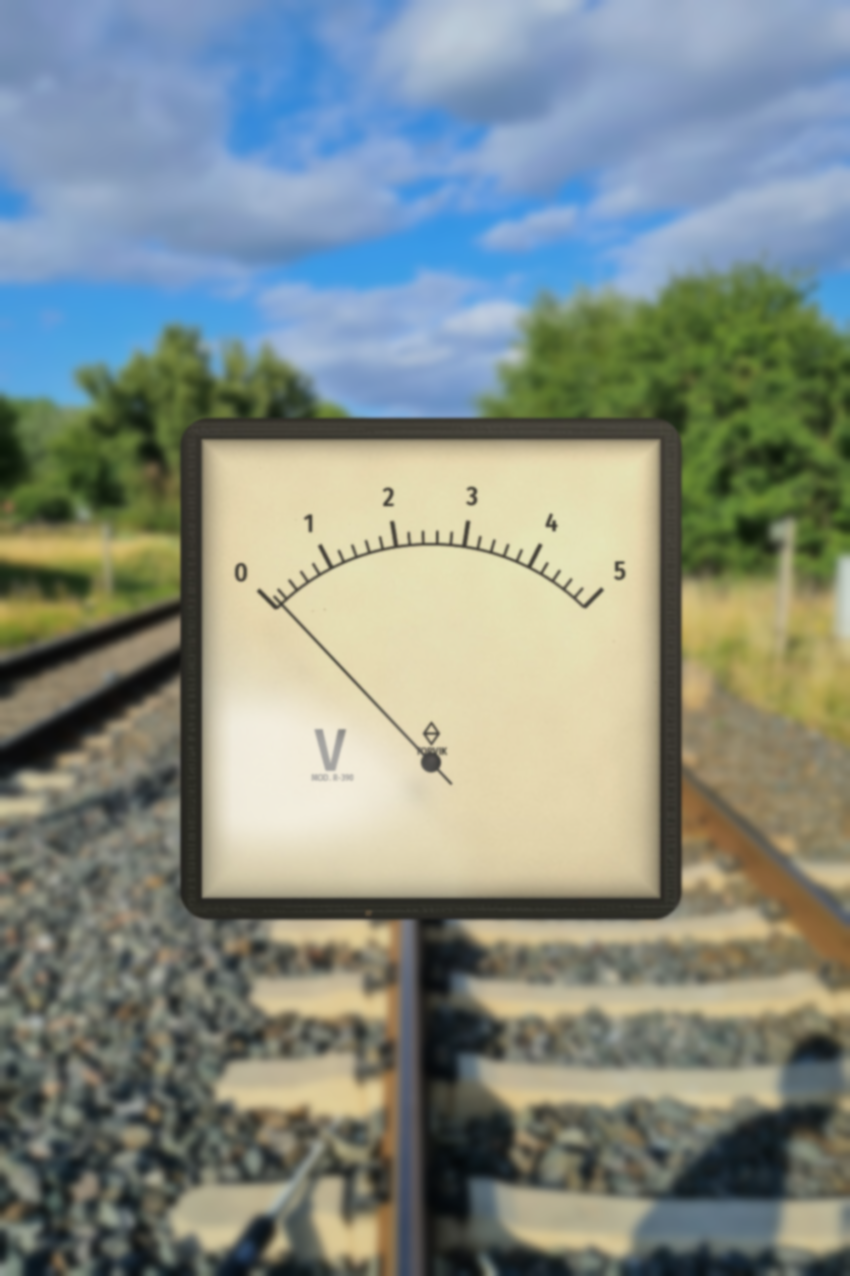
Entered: 0.1,V
